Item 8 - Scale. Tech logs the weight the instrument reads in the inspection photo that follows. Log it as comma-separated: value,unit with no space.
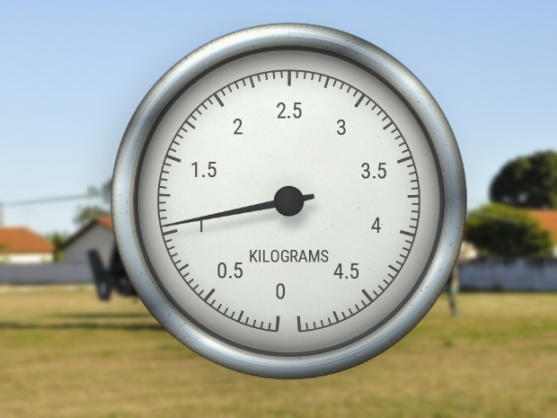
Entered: 1.05,kg
